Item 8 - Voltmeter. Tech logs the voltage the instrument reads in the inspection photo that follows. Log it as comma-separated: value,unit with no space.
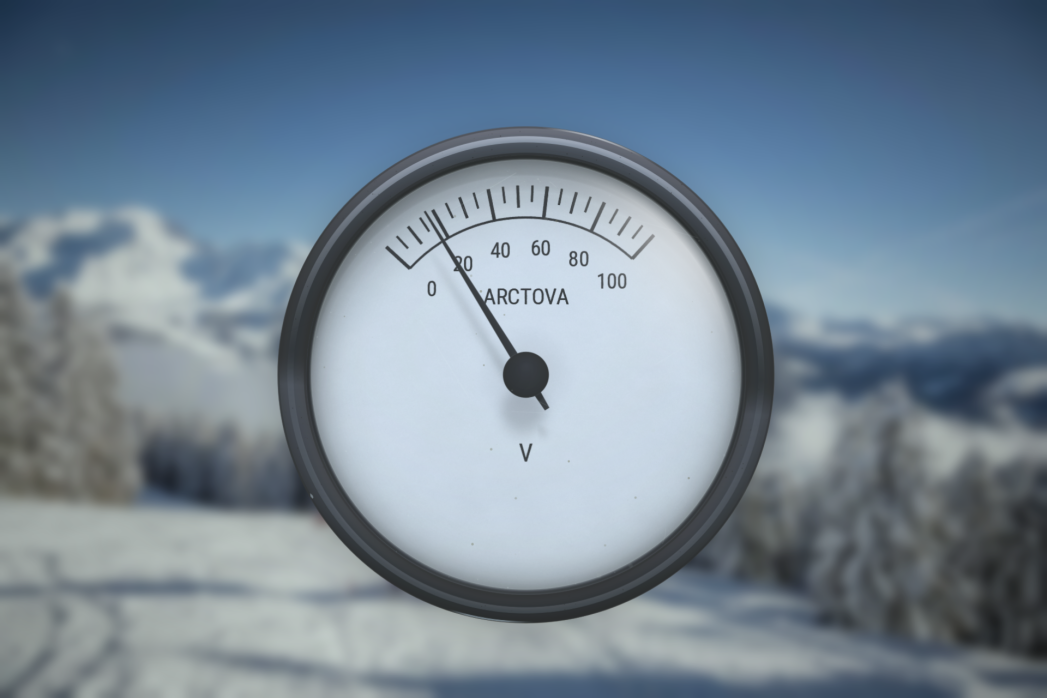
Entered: 17.5,V
